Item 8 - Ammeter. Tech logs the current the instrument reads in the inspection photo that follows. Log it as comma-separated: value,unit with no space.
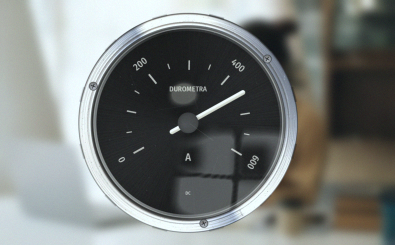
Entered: 450,A
